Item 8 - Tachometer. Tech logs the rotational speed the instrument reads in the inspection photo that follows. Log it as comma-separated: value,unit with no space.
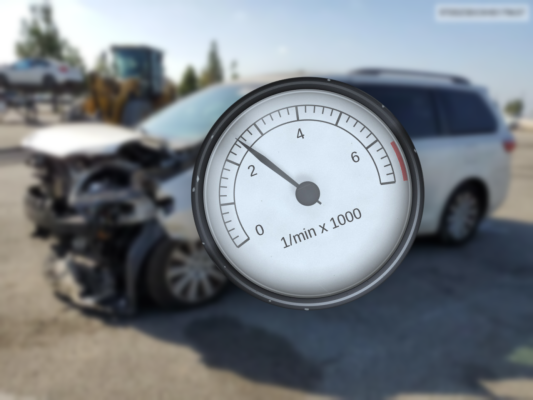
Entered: 2500,rpm
